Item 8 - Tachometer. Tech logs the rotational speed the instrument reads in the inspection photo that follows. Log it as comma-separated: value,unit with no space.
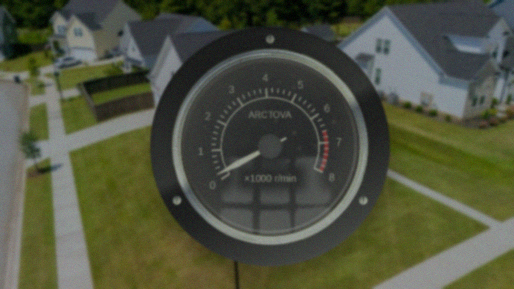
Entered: 200,rpm
